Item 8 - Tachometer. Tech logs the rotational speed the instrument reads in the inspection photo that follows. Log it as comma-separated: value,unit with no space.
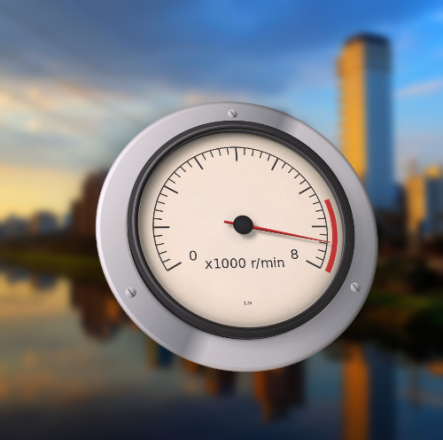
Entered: 7400,rpm
